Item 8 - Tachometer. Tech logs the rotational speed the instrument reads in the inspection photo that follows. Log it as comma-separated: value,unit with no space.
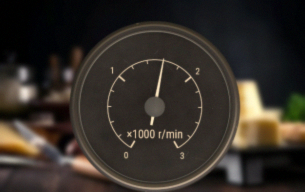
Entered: 1600,rpm
